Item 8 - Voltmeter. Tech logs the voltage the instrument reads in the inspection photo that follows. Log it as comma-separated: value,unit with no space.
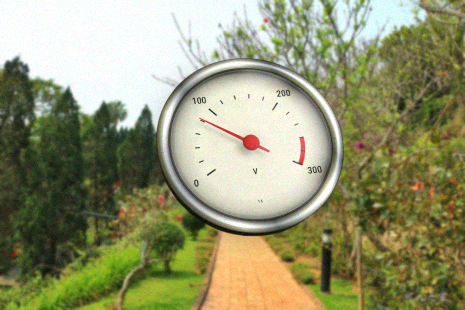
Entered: 80,V
